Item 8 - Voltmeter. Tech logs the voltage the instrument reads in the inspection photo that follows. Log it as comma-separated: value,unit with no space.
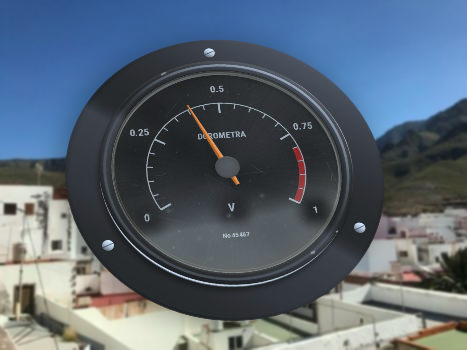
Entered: 0.4,V
